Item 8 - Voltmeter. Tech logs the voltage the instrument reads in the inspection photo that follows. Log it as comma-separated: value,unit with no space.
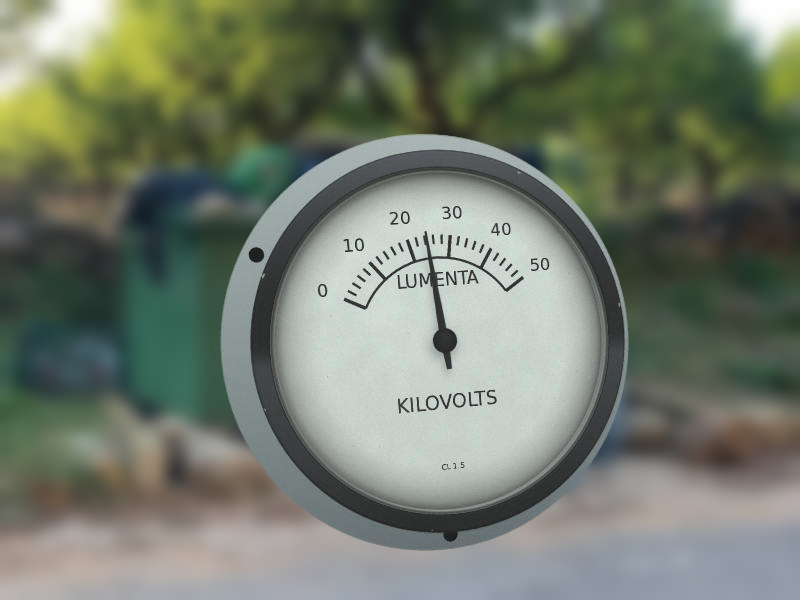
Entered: 24,kV
